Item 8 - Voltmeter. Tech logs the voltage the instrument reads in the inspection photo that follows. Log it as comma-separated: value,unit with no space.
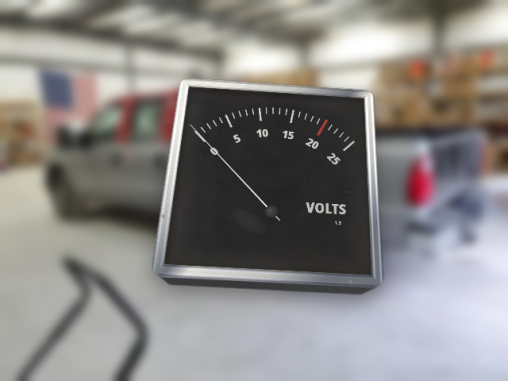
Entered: 0,V
